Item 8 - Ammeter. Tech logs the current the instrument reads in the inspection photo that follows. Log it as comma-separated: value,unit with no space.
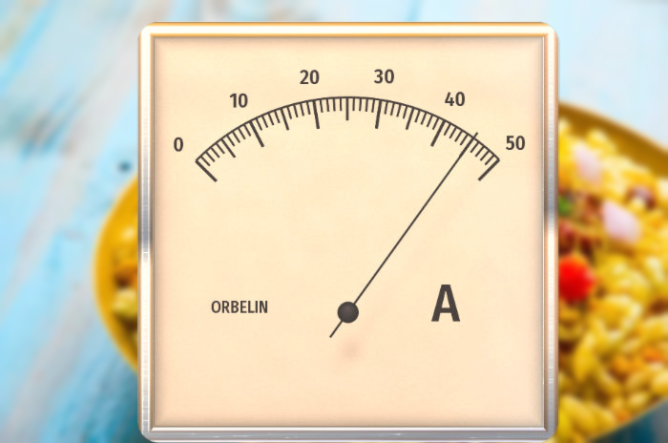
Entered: 45,A
